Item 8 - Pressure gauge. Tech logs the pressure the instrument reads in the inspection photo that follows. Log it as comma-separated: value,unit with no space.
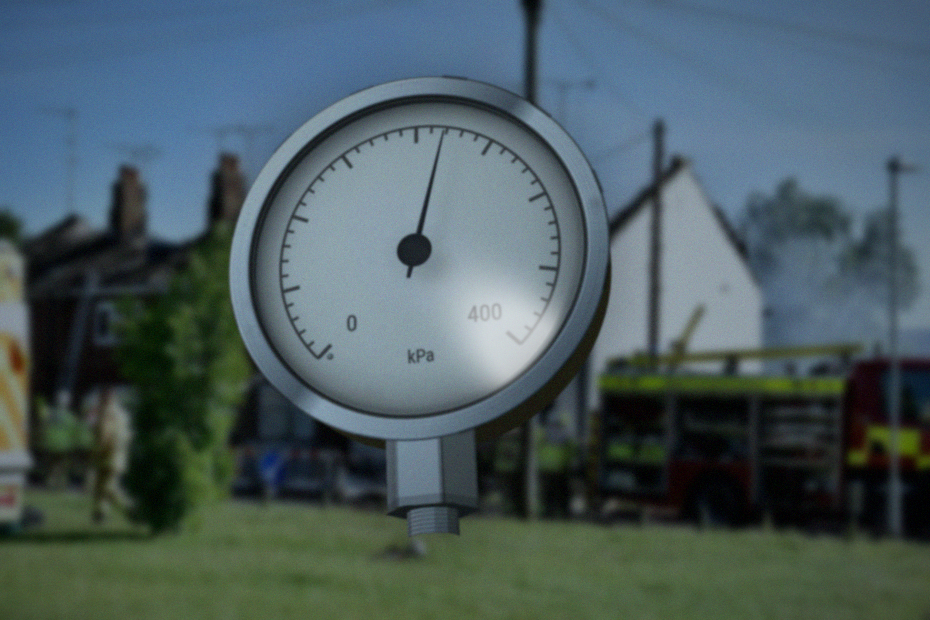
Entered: 220,kPa
